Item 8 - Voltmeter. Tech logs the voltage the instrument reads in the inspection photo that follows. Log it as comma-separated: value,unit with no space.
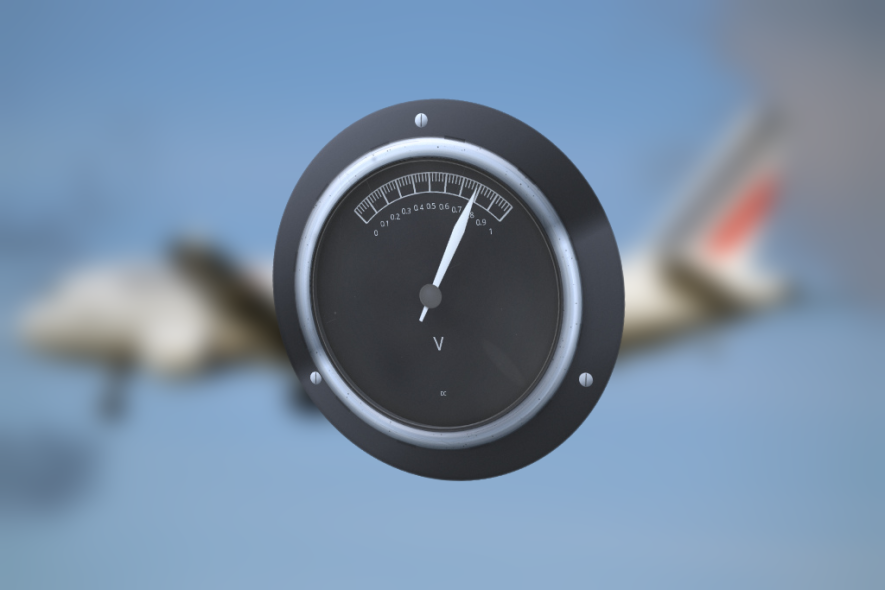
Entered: 0.8,V
